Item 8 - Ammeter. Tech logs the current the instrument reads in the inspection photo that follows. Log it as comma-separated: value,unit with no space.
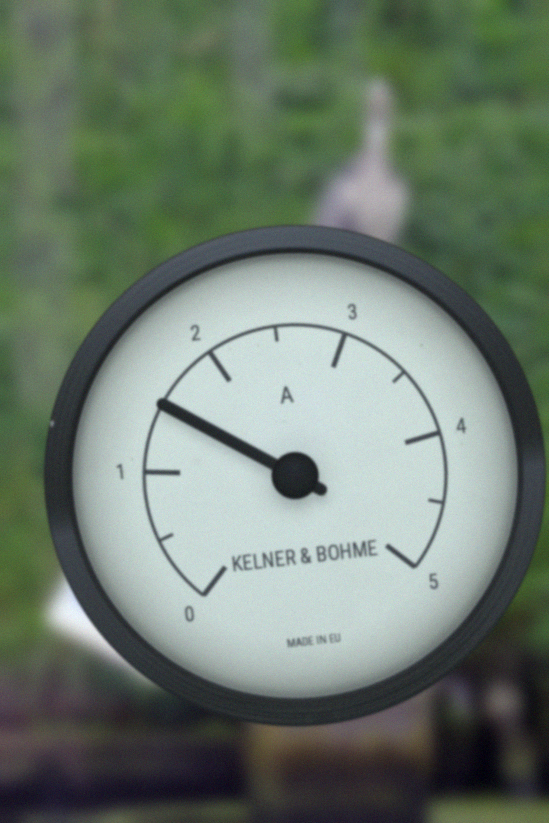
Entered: 1.5,A
